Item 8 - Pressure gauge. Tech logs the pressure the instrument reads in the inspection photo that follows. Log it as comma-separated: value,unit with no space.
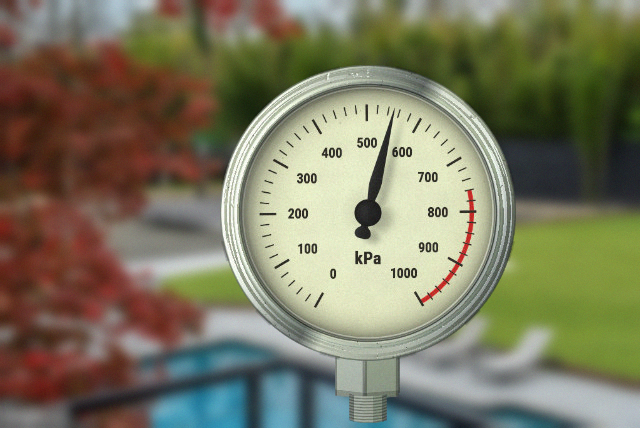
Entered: 550,kPa
